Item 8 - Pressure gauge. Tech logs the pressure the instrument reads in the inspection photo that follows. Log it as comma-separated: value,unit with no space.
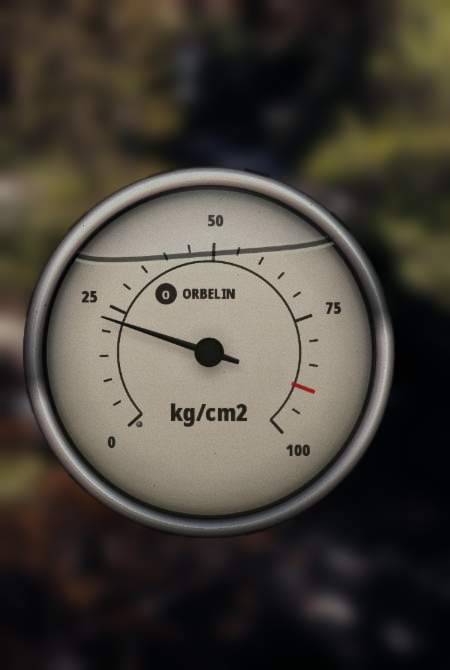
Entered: 22.5,kg/cm²
